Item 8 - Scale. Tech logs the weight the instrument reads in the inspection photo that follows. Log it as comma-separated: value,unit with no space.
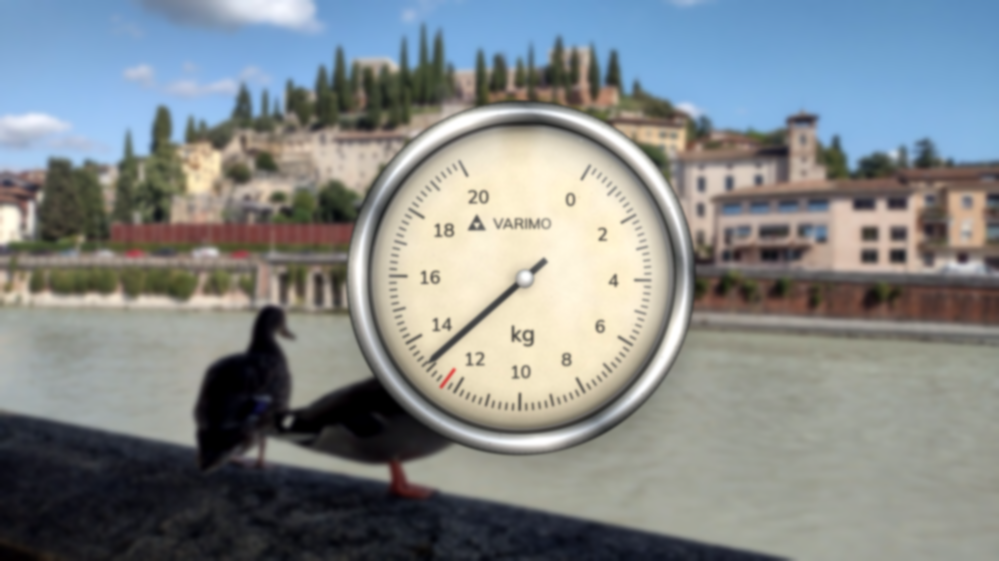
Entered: 13.2,kg
